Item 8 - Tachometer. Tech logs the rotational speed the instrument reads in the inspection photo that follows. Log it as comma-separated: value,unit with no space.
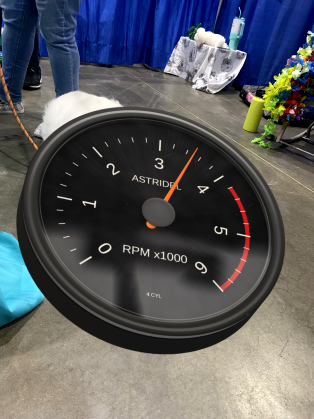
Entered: 3500,rpm
